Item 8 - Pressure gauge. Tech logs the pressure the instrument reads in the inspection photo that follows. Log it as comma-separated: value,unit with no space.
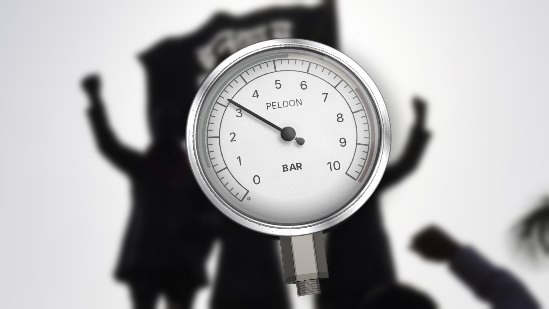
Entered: 3.2,bar
